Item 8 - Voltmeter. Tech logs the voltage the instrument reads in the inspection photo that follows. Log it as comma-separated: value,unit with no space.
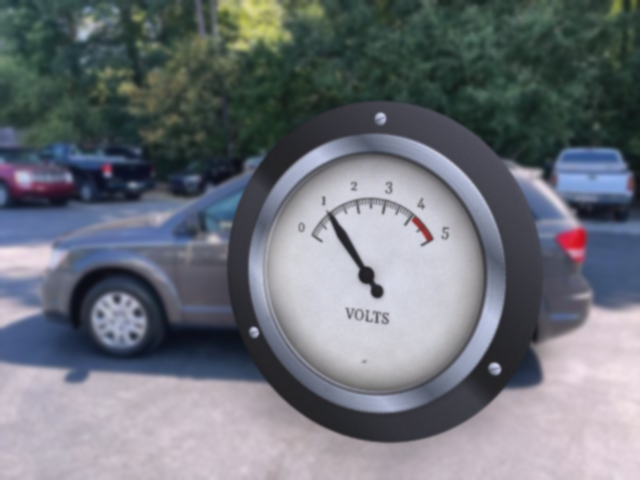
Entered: 1,V
